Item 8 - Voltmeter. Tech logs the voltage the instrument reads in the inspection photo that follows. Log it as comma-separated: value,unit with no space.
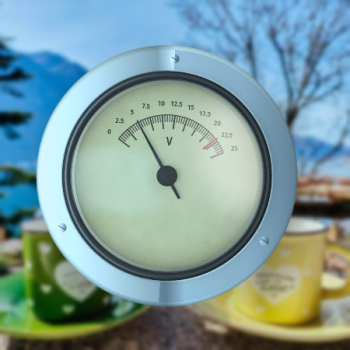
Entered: 5,V
